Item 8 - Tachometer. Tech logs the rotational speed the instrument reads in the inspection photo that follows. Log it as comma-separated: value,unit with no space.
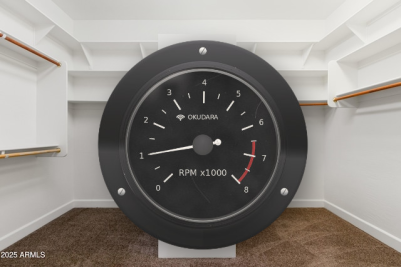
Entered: 1000,rpm
